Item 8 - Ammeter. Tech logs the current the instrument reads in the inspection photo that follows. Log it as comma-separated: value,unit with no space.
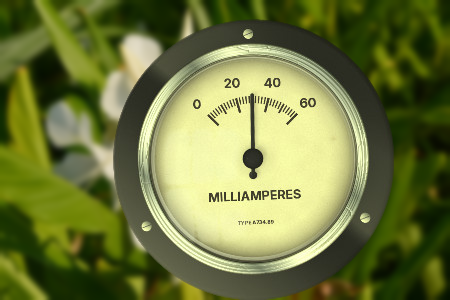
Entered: 30,mA
